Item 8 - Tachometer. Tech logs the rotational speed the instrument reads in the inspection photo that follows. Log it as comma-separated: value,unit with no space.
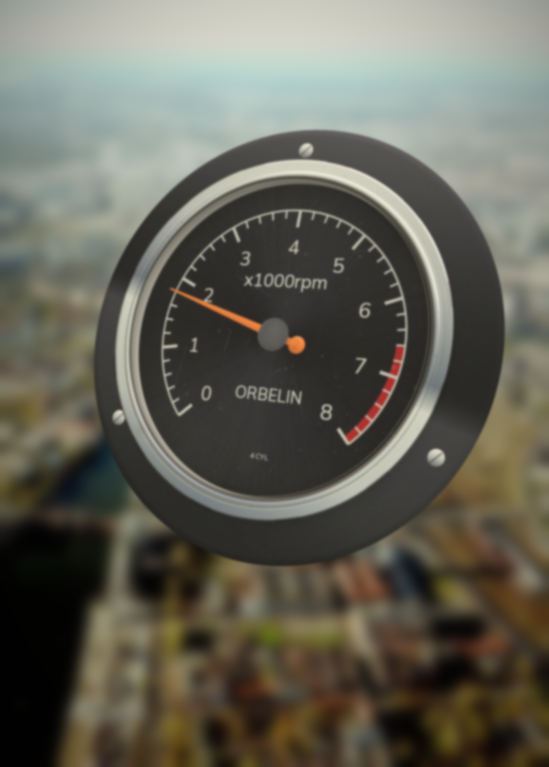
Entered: 1800,rpm
